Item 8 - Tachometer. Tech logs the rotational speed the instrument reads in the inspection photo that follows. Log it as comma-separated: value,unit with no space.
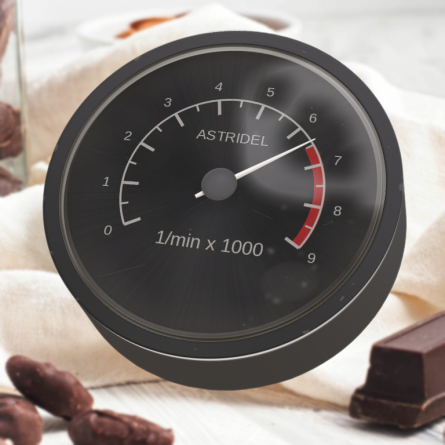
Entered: 6500,rpm
